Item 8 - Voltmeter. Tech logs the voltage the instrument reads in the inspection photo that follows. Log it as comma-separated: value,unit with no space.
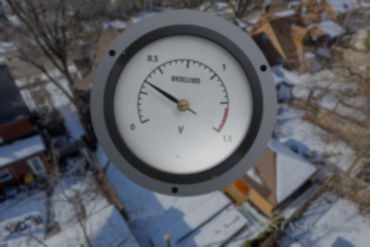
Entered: 0.35,V
